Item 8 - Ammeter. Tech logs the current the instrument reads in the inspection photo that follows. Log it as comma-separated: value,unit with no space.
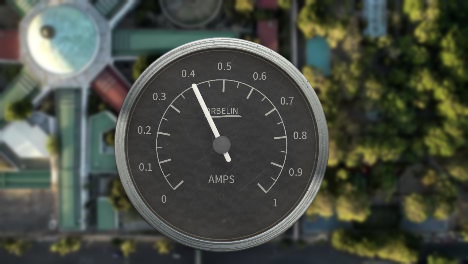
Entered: 0.4,A
